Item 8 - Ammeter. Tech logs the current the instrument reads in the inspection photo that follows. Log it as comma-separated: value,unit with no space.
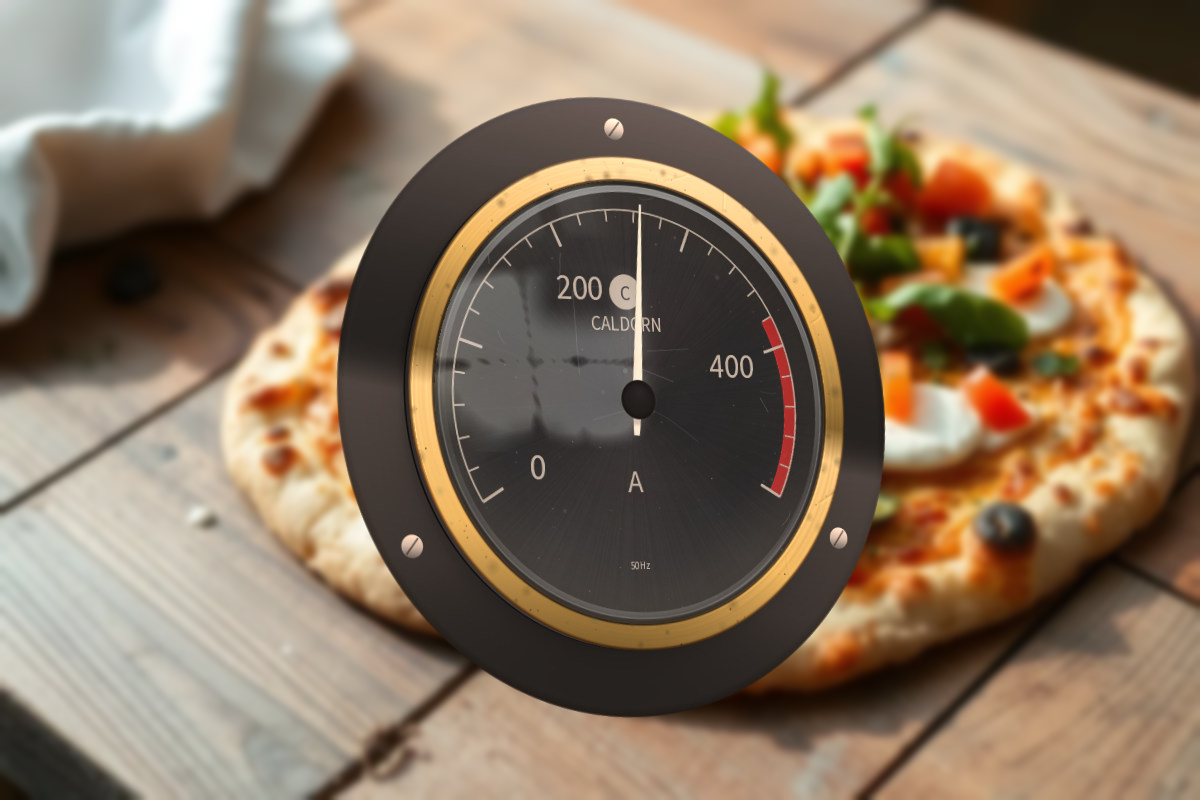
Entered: 260,A
